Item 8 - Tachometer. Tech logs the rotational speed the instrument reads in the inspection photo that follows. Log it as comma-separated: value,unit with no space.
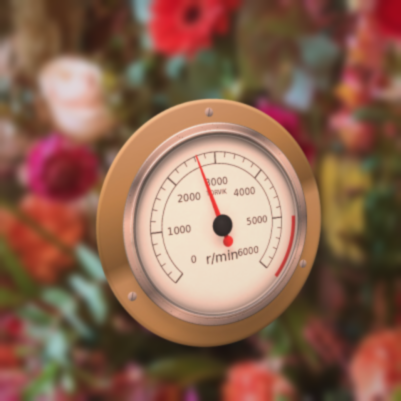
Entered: 2600,rpm
